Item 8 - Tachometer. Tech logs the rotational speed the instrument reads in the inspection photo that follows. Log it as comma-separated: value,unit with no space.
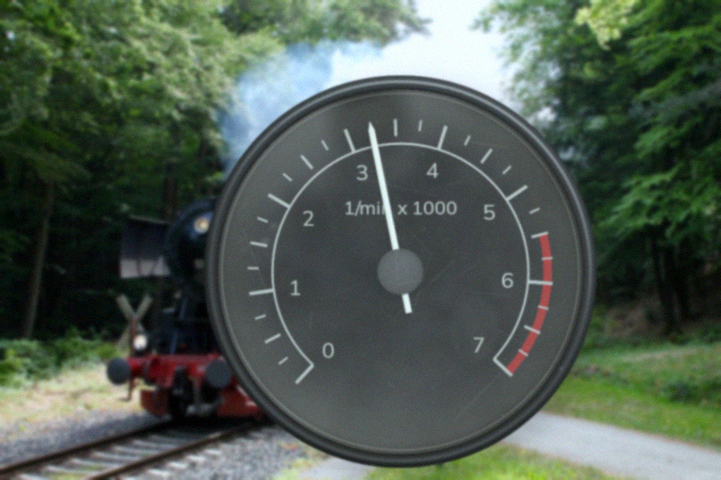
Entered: 3250,rpm
